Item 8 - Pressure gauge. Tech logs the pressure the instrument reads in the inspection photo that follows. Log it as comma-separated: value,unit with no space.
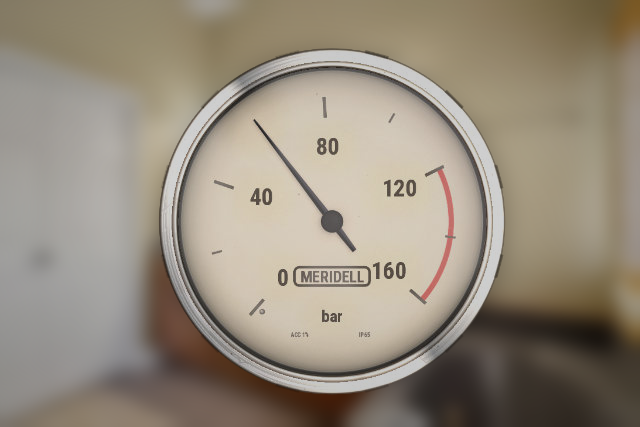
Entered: 60,bar
